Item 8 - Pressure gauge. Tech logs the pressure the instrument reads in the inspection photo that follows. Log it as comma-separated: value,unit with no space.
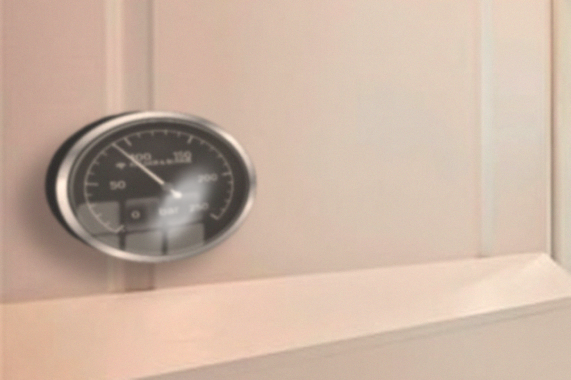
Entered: 90,bar
